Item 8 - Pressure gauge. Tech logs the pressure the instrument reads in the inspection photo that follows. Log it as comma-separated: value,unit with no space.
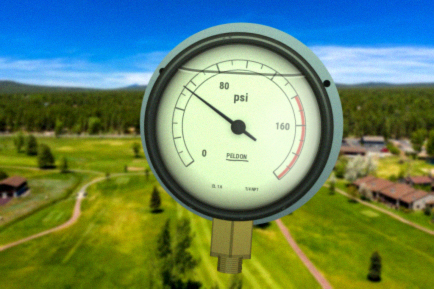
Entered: 55,psi
